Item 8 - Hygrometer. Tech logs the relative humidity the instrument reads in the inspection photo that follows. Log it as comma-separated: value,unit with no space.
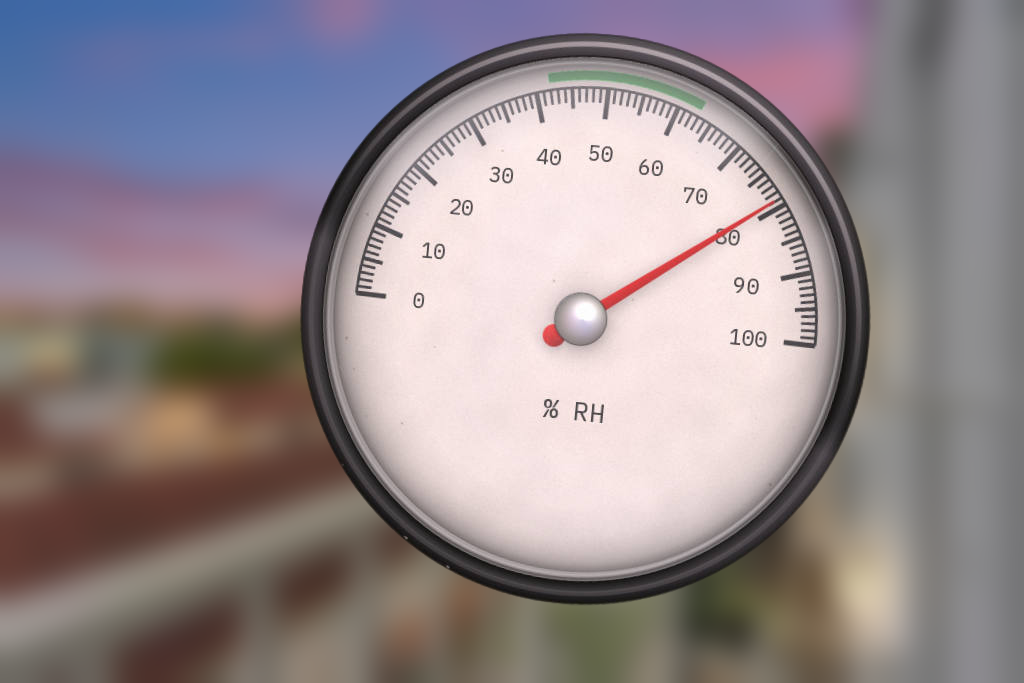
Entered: 79,%
